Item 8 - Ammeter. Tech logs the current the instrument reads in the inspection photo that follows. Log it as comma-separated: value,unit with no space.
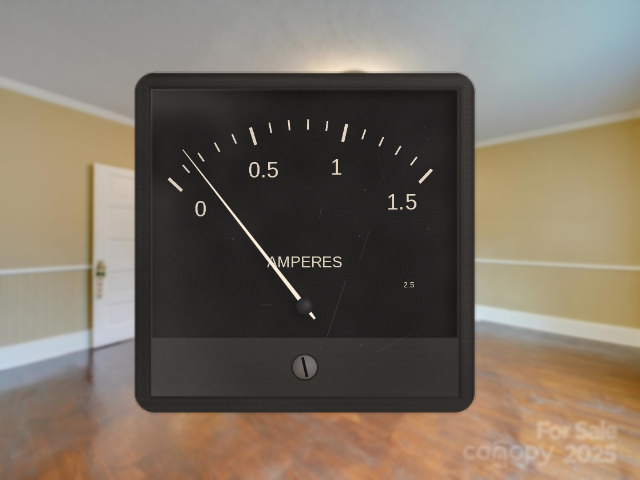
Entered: 0.15,A
